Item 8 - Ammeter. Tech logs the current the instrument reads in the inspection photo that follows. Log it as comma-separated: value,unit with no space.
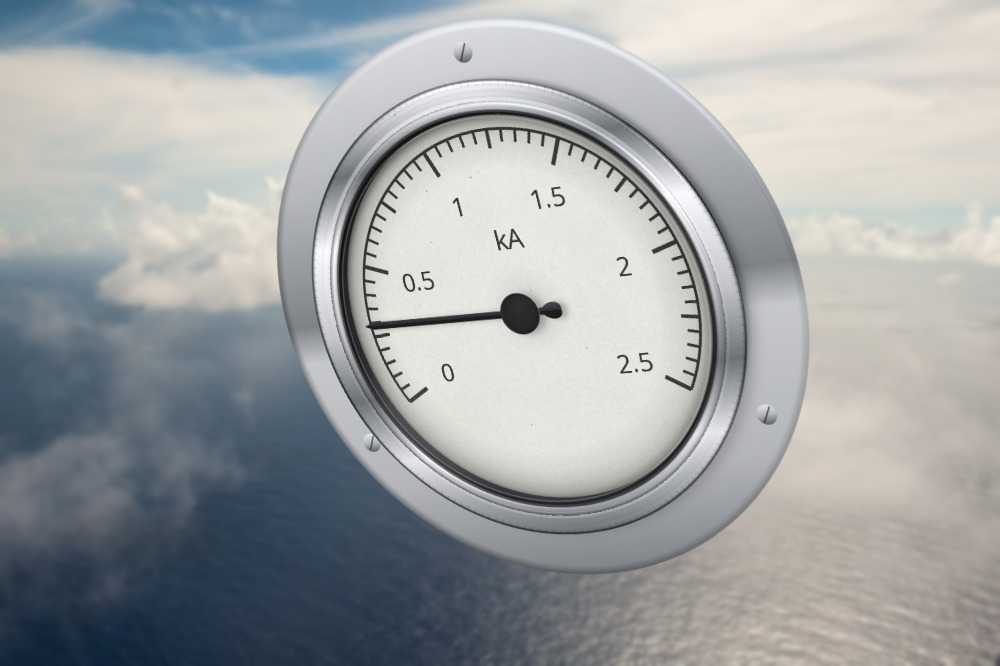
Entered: 0.3,kA
